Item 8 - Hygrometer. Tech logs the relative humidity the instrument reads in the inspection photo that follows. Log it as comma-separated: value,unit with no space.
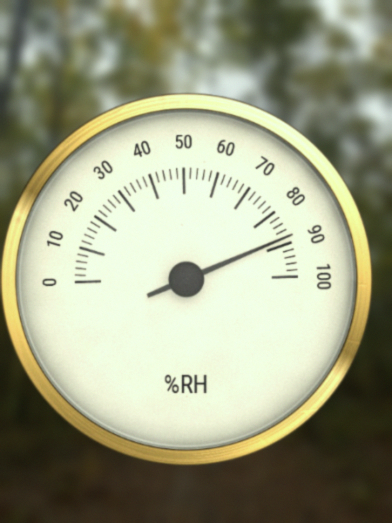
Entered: 88,%
